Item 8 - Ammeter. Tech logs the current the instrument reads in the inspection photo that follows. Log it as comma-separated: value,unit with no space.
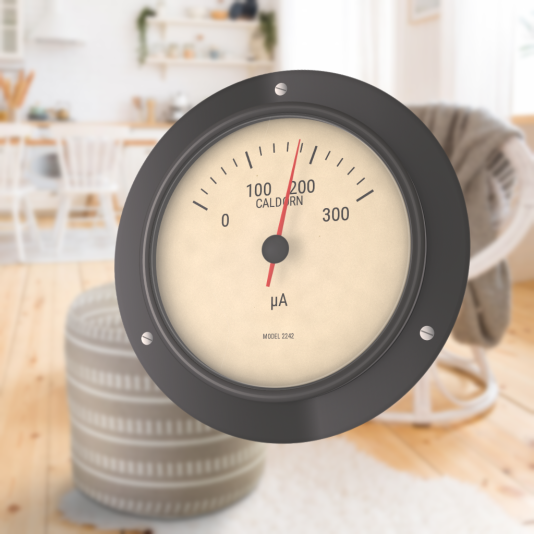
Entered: 180,µA
